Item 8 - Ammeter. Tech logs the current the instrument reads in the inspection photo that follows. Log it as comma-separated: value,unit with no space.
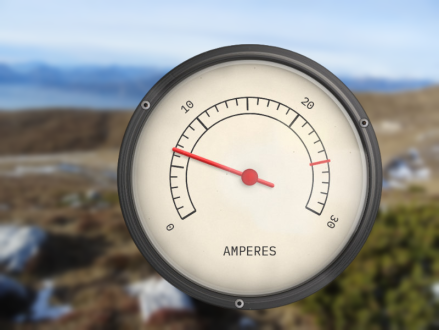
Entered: 6.5,A
